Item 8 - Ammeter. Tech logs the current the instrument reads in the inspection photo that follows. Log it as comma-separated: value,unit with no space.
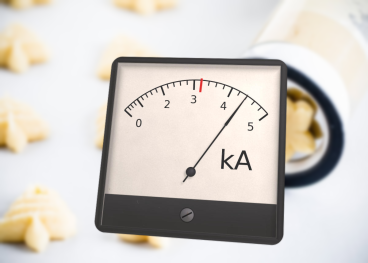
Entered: 4.4,kA
